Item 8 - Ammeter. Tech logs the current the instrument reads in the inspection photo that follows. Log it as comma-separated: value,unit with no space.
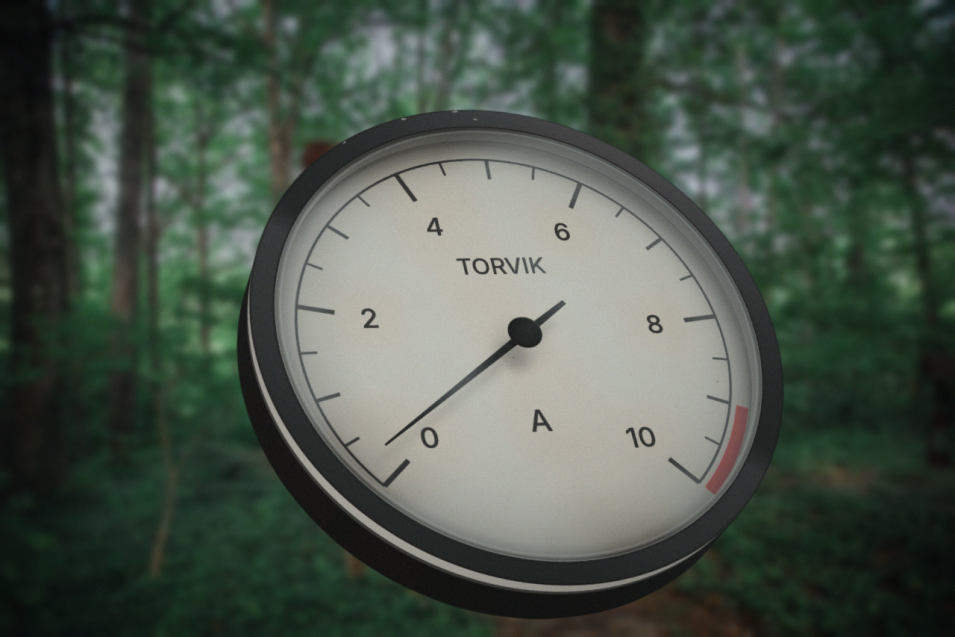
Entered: 0.25,A
